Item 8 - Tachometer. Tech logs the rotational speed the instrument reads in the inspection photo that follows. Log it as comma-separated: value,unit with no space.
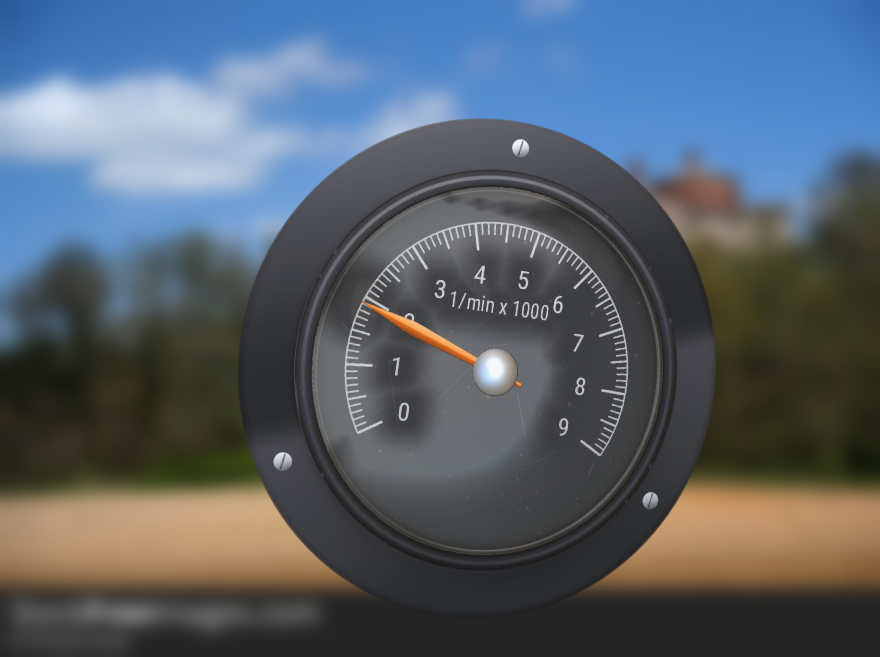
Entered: 1900,rpm
